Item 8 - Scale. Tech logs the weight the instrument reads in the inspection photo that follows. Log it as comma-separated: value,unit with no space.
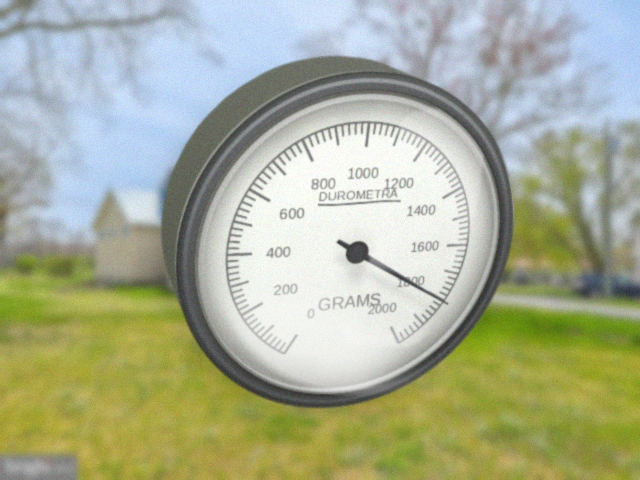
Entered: 1800,g
